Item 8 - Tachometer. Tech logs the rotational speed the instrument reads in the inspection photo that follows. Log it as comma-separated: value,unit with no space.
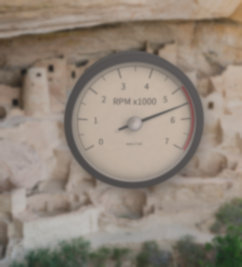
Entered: 5500,rpm
